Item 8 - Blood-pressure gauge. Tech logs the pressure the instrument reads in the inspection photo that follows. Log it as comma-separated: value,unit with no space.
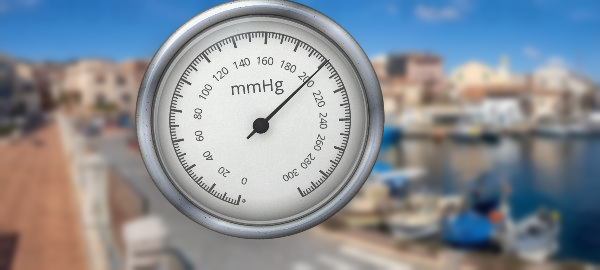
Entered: 200,mmHg
